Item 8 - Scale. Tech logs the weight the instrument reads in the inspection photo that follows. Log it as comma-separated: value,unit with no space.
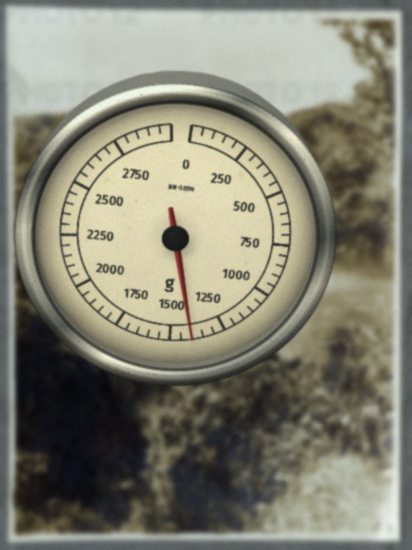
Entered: 1400,g
